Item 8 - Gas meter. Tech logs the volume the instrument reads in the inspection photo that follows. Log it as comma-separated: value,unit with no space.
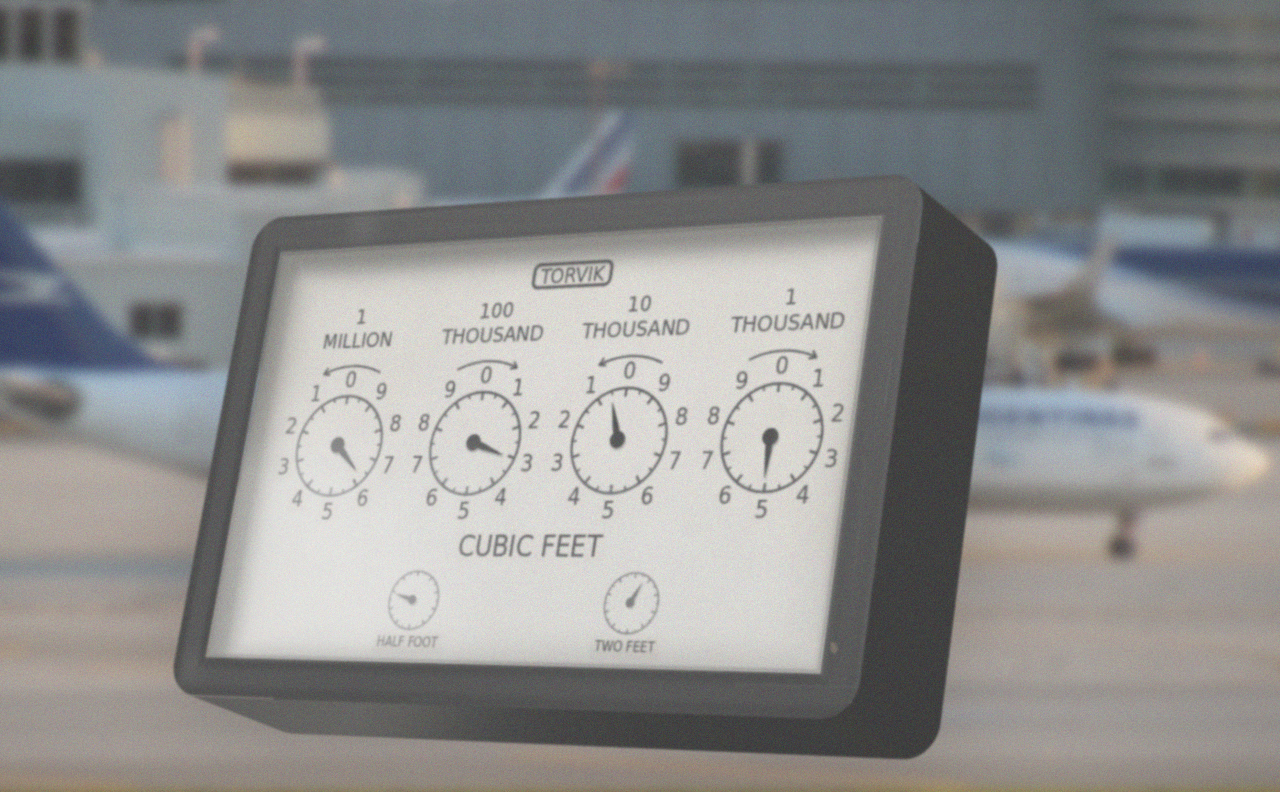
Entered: 630500,ft³
